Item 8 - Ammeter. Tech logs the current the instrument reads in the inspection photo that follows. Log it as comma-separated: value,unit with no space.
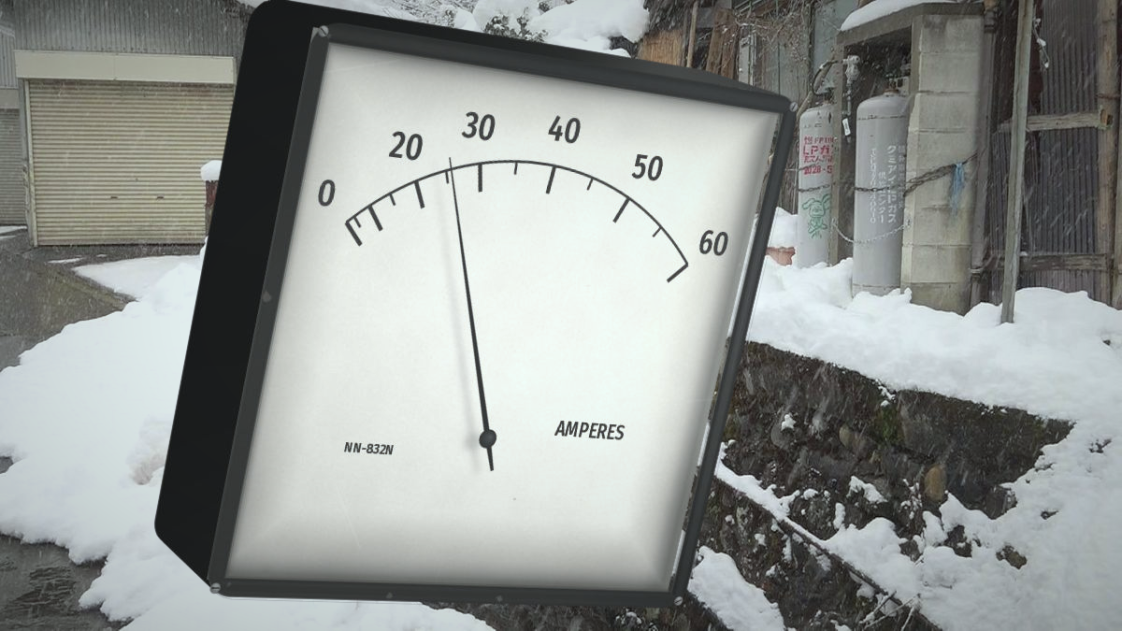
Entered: 25,A
